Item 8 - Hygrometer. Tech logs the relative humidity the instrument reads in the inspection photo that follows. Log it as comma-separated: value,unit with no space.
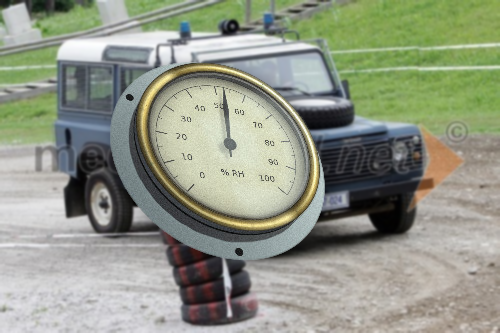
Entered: 52.5,%
